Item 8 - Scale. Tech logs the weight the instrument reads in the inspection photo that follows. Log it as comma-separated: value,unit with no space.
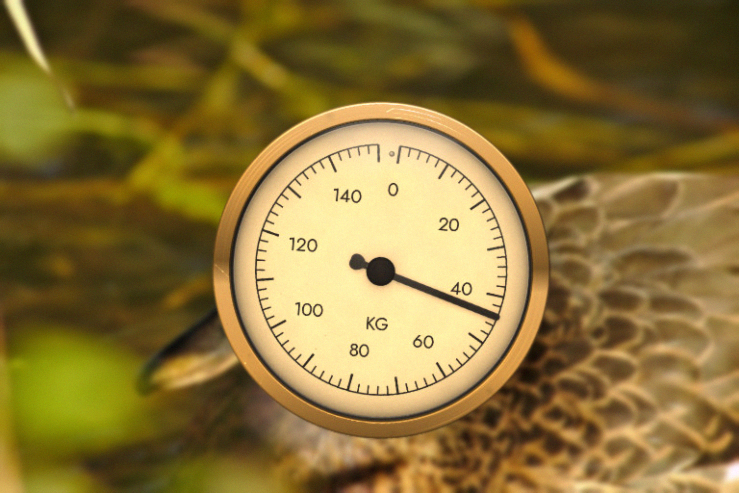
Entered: 44,kg
